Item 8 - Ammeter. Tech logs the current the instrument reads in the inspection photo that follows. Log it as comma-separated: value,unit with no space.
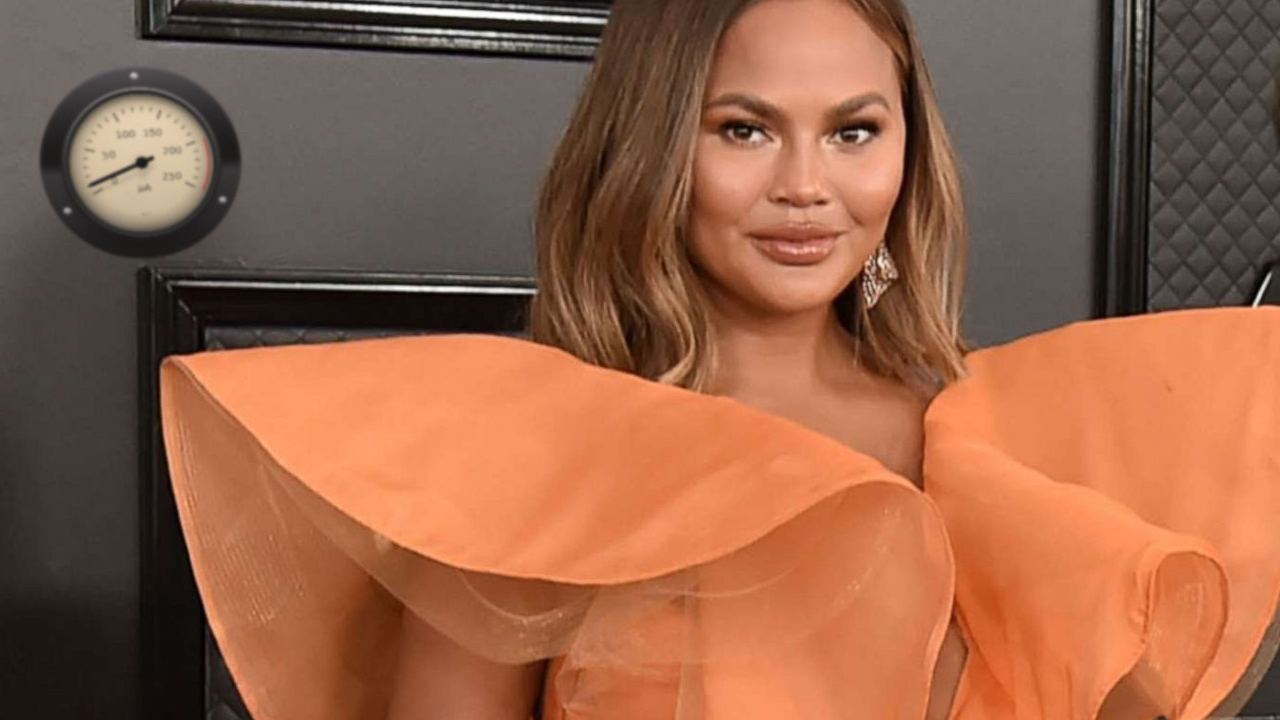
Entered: 10,µA
